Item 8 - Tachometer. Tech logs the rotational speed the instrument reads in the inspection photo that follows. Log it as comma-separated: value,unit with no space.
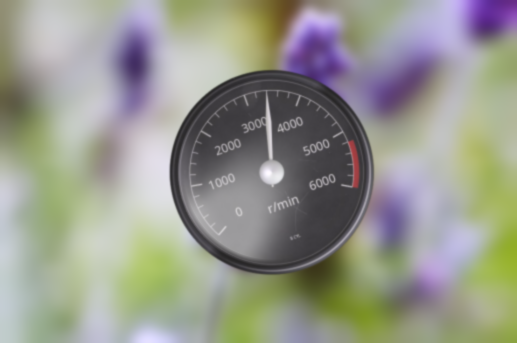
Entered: 3400,rpm
